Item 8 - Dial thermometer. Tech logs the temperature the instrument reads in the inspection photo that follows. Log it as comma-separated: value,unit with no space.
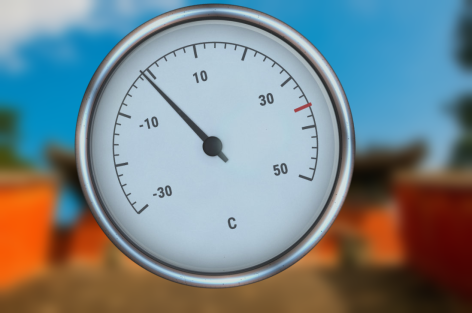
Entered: -1,°C
